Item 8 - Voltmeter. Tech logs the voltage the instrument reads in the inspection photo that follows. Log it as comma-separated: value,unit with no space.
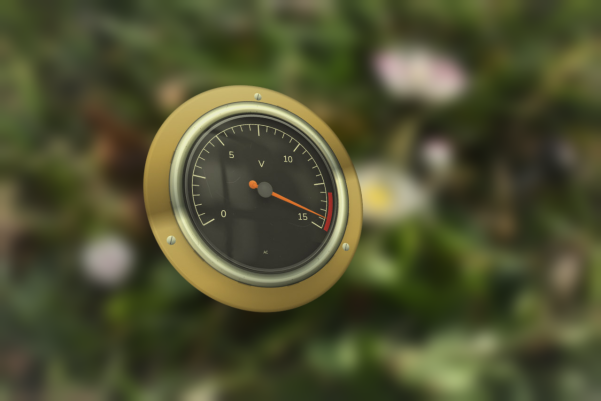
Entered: 14.5,V
